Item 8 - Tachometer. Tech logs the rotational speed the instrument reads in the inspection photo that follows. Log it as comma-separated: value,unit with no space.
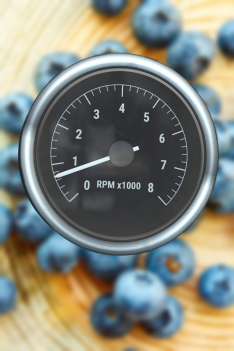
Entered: 700,rpm
